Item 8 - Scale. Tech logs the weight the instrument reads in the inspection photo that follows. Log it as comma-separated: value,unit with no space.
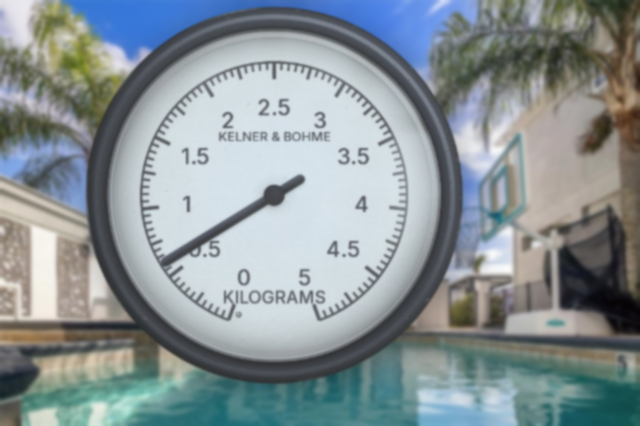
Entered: 0.6,kg
